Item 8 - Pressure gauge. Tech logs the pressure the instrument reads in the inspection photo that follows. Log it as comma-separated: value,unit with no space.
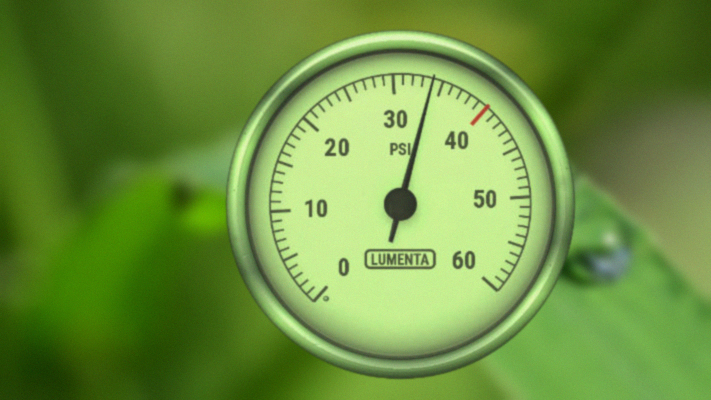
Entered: 34,psi
